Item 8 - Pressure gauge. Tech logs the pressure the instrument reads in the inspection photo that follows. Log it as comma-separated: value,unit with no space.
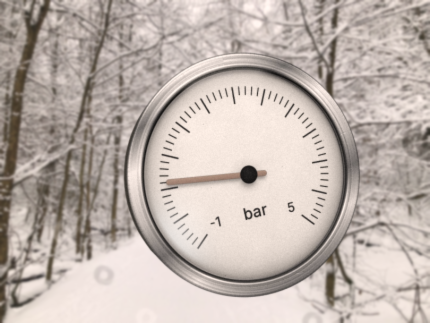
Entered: 0.1,bar
